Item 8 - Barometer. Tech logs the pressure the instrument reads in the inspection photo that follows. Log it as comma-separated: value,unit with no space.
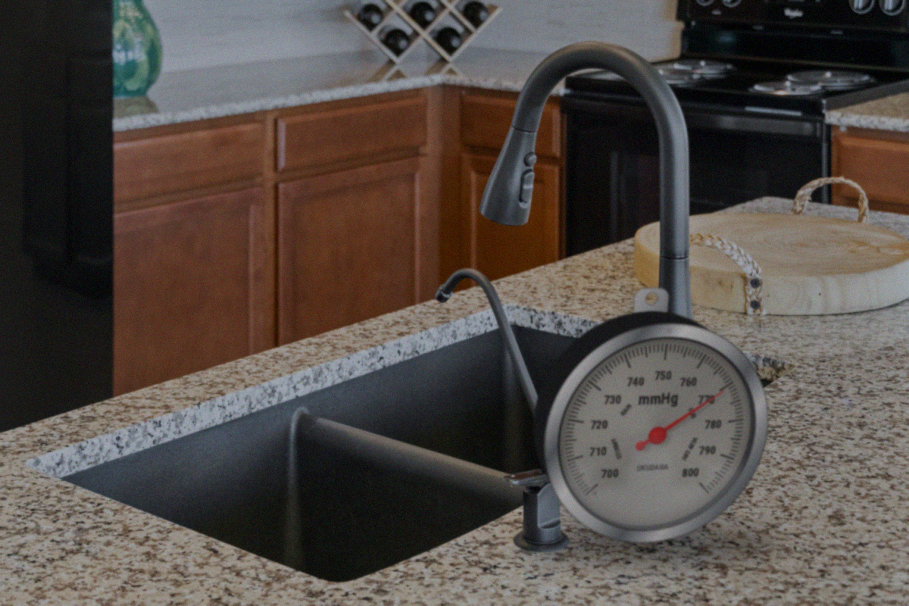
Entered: 770,mmHg
